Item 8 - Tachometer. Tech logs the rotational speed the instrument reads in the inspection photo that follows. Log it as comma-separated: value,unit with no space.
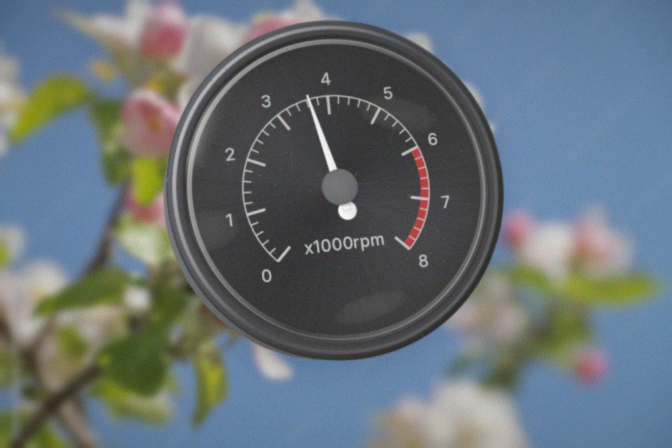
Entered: 3600,rpm
